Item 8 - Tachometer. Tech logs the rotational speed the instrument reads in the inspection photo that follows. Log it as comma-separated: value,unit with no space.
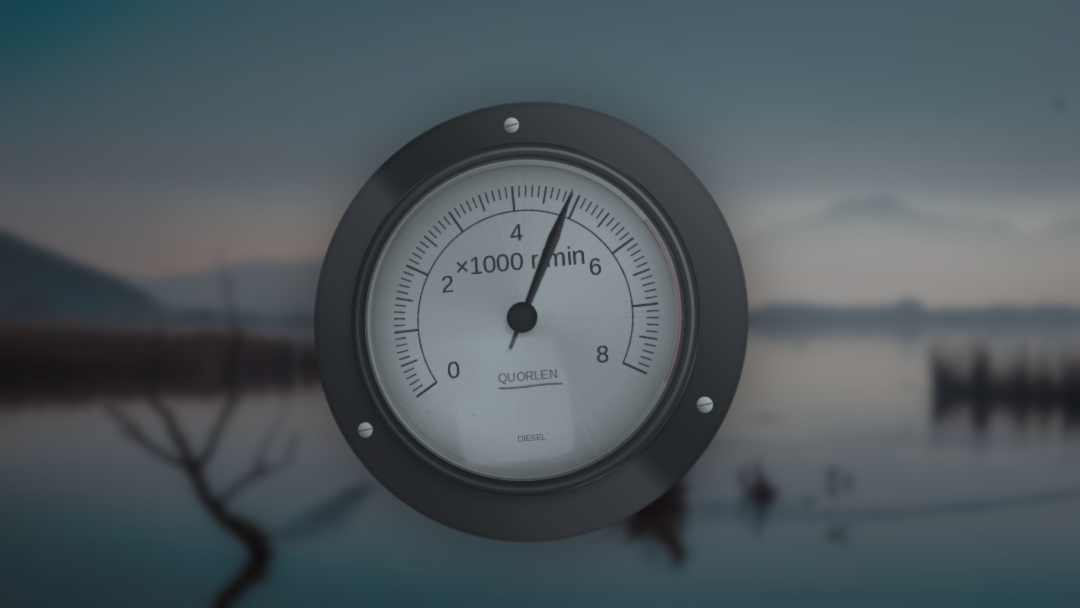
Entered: 4900,rpm
